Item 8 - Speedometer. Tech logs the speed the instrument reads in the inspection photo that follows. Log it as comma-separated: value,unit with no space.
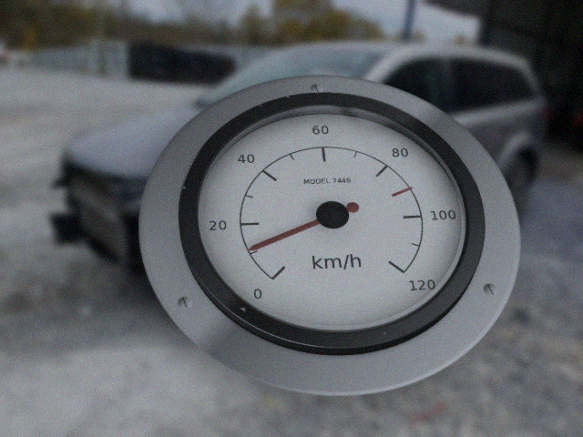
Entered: 10,km/h
